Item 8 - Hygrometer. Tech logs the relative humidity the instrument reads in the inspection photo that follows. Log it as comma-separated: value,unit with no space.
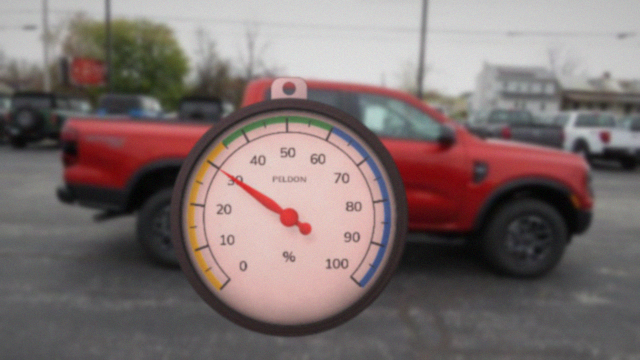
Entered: 30,%
